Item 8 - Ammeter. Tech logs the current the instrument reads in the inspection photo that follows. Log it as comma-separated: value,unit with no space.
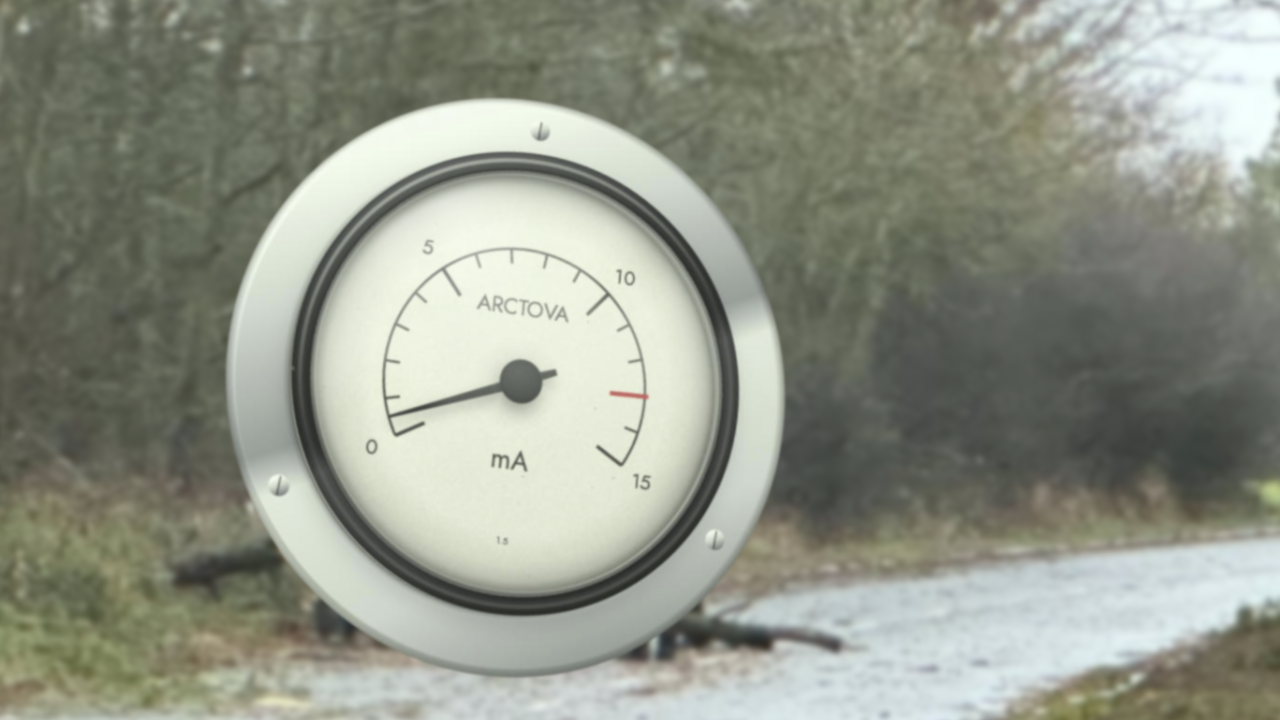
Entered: 0.5,mA
